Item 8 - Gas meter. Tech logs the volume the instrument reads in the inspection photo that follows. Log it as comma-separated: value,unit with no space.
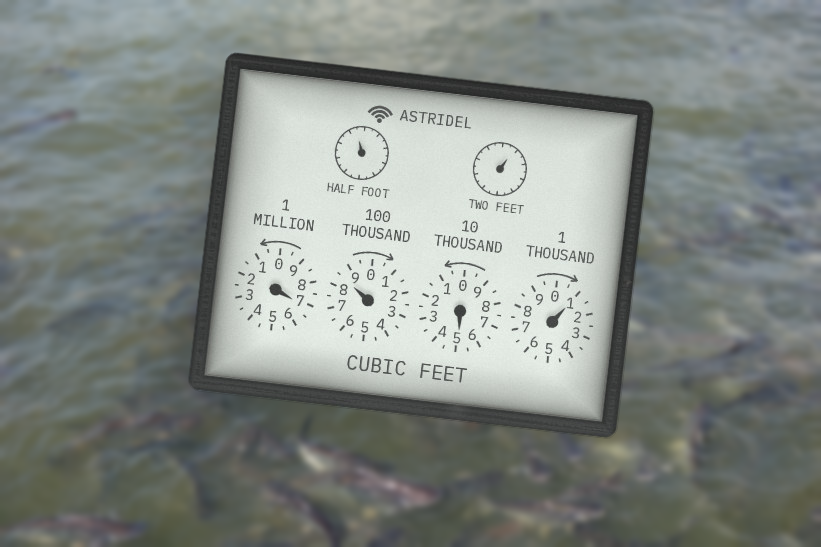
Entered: 685100,ft³
